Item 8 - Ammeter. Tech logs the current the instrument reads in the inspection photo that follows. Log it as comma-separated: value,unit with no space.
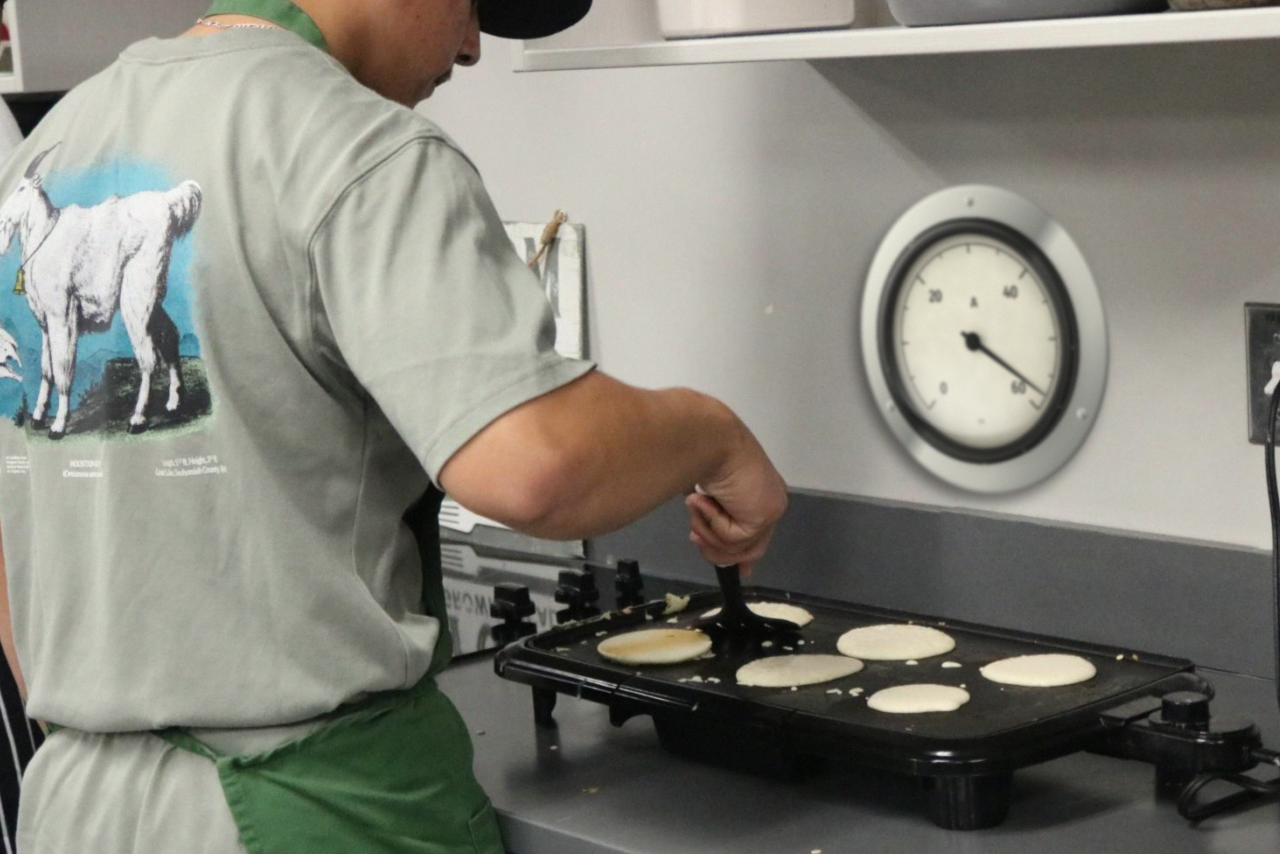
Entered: 57.5,A
